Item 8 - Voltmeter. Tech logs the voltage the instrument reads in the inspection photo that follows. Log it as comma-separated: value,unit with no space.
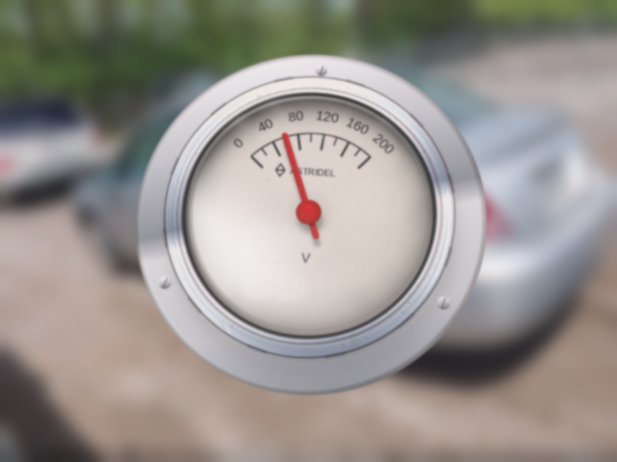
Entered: 60,V
